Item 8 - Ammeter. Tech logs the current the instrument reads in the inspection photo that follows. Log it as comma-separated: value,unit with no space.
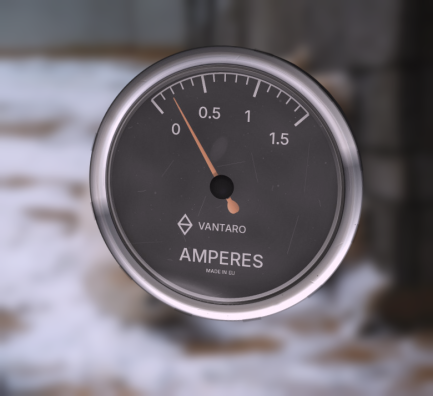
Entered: 0.2,A
